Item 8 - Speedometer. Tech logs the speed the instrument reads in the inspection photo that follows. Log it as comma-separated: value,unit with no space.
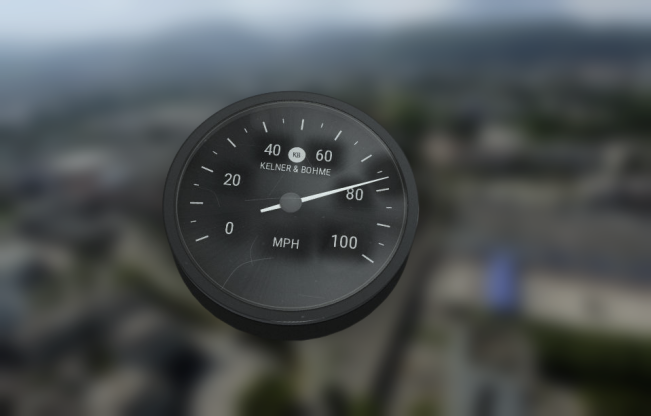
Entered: 77.5,mph
